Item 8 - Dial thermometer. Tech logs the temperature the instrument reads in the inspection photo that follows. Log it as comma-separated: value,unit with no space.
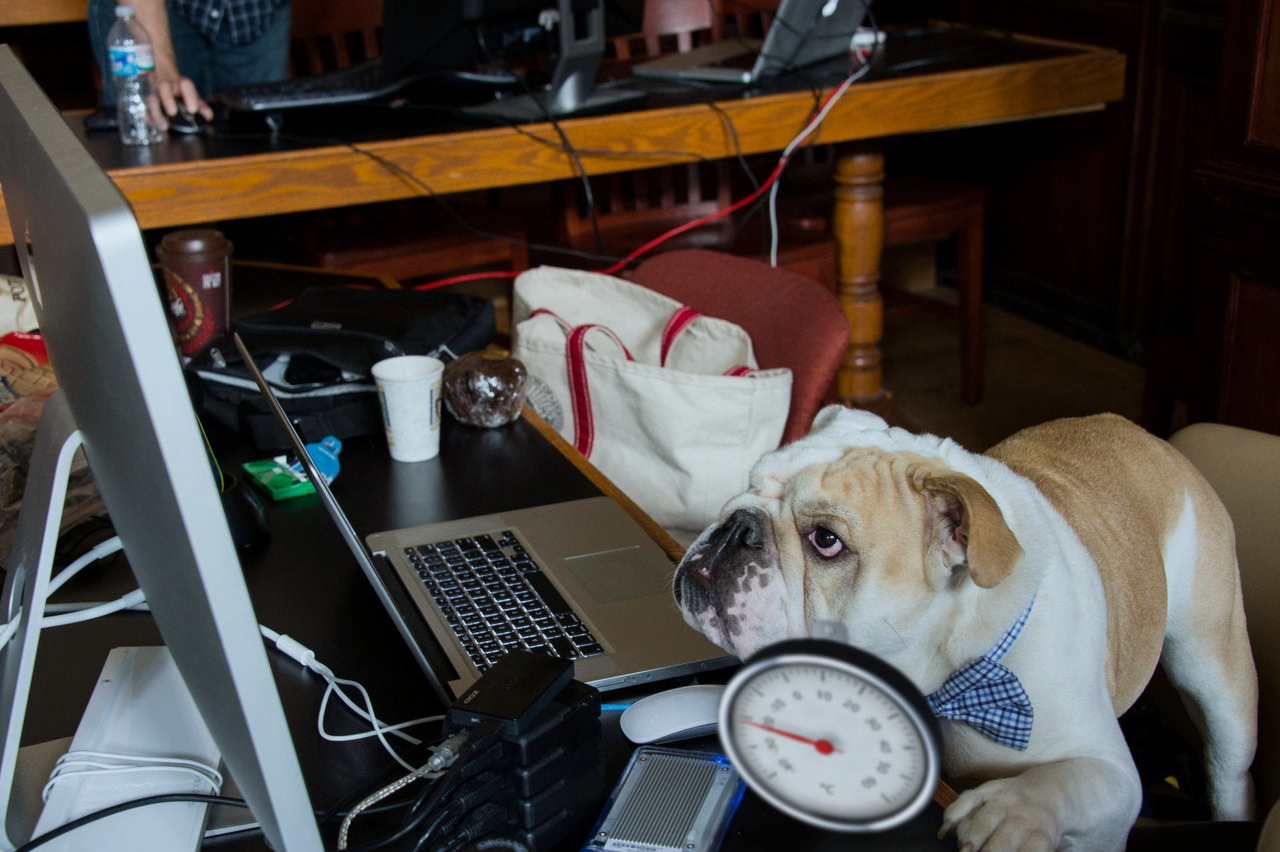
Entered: -20,°C
